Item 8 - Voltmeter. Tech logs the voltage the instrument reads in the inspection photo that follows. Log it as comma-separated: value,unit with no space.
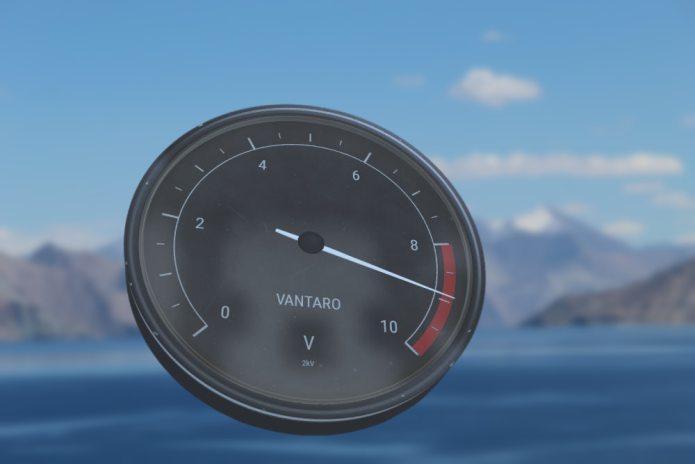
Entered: 9,V
